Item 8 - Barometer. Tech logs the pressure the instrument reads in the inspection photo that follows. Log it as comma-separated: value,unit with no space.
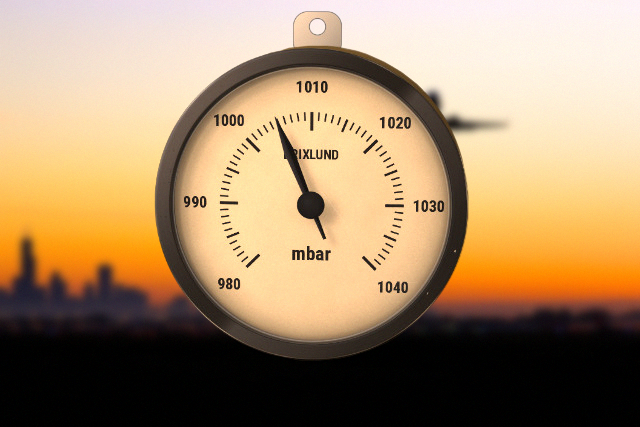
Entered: 1005,mbar
